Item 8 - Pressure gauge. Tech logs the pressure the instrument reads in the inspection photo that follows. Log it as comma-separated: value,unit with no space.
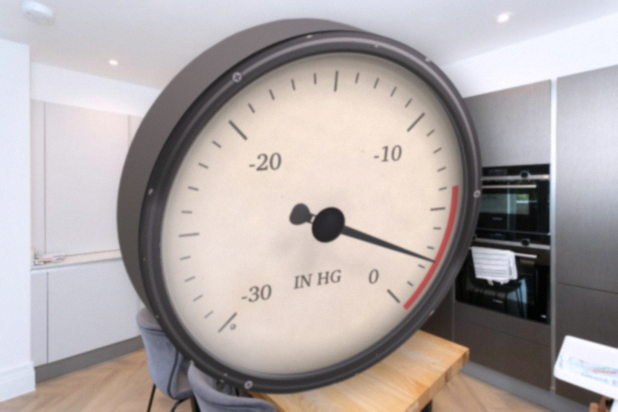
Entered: -2.5,inHg
